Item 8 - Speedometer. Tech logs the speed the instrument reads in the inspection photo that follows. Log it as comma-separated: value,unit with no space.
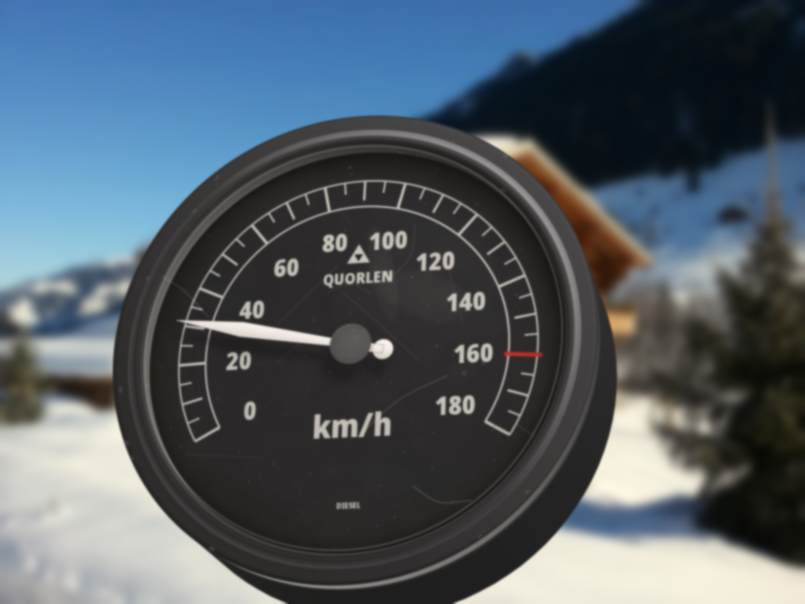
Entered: 30,km/h
